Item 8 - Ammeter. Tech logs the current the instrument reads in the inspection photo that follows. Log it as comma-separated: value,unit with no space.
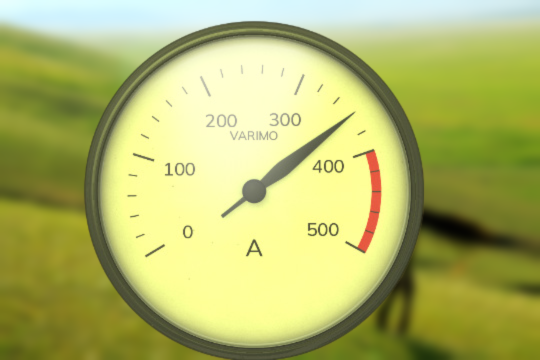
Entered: 360,A
